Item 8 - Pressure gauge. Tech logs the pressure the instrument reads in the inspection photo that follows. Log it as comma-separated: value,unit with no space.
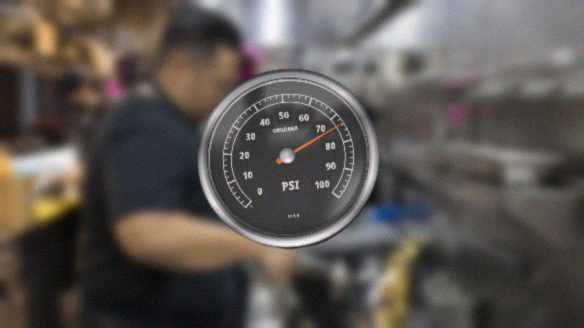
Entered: 74,psi
